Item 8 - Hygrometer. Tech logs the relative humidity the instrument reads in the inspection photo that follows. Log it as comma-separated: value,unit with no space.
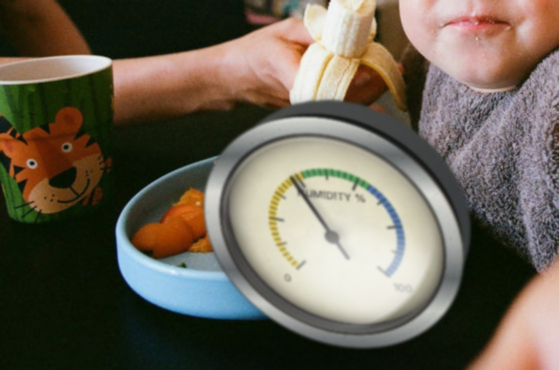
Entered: 40,%
